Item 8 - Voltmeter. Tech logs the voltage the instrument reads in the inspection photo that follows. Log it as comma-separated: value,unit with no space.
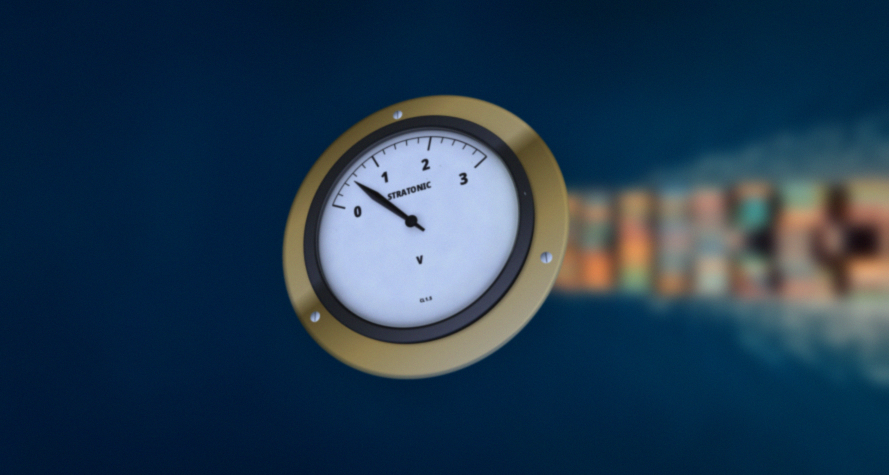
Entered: 0.5,V
